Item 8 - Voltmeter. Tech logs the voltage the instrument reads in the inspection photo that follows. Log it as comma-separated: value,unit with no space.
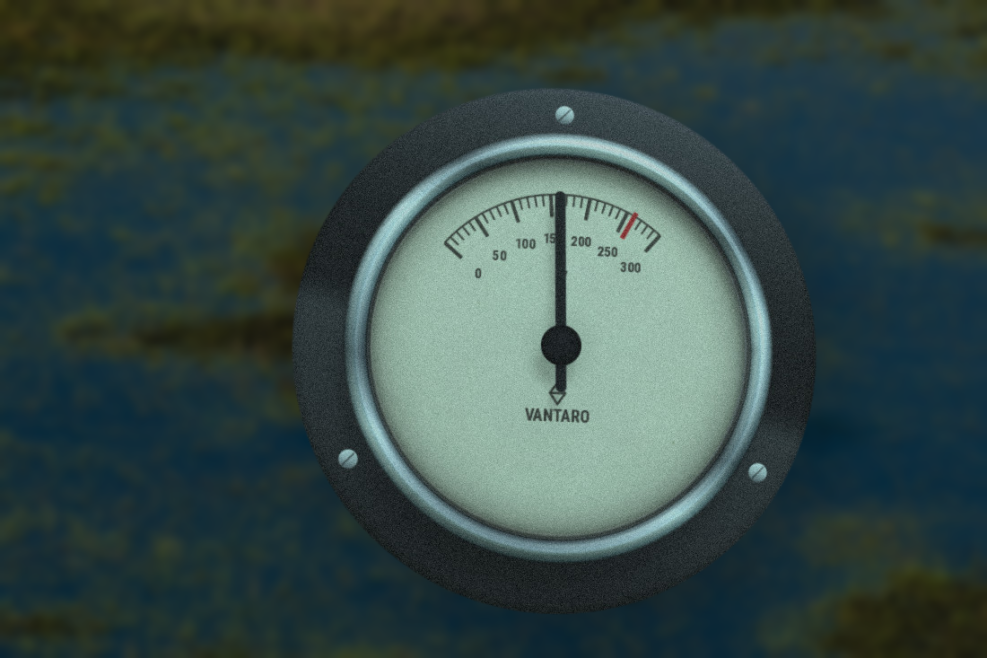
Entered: 160,V
